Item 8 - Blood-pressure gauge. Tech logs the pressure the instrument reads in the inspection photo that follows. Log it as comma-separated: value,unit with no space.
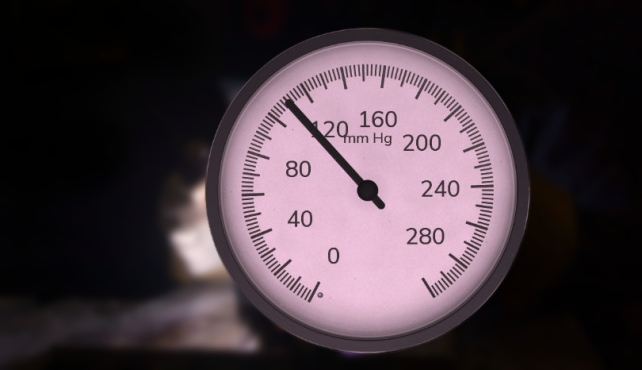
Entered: 110,mmHg
